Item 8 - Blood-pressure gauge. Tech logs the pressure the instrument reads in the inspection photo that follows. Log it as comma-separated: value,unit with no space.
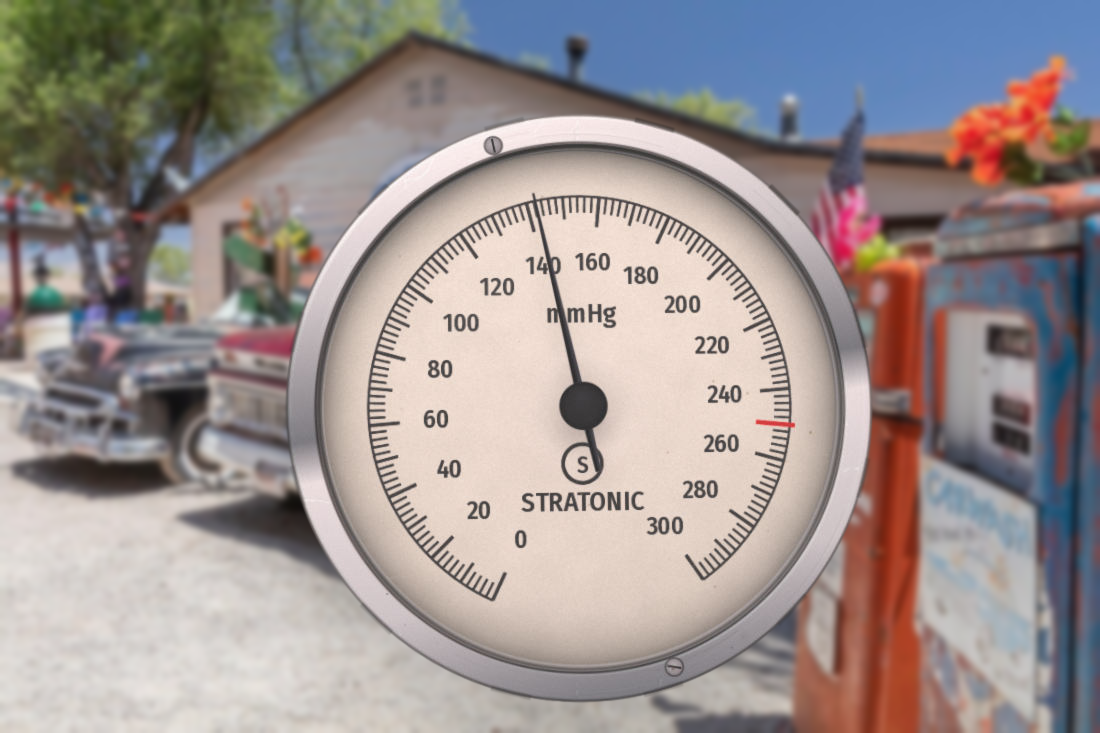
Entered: 142,mmHg
